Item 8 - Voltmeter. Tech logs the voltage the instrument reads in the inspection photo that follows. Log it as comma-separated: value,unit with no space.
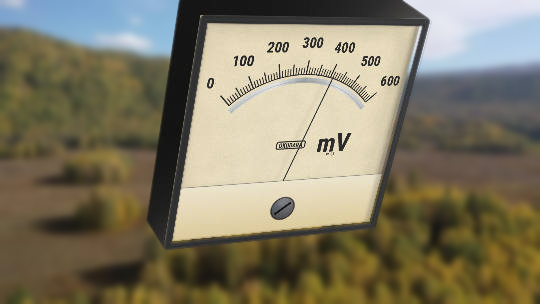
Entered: 400,mV
